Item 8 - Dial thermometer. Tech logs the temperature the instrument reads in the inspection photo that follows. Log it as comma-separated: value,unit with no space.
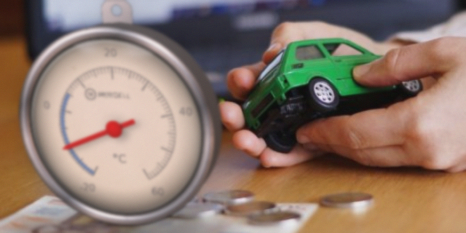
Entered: -10,°C
